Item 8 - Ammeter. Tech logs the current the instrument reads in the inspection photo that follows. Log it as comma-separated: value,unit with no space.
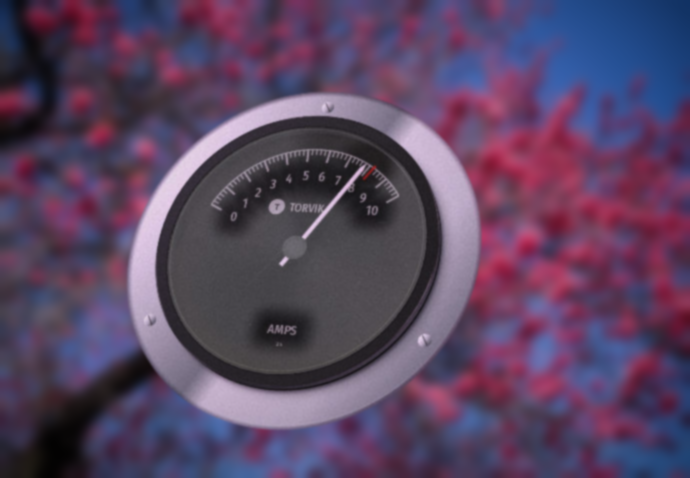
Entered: 8,A
